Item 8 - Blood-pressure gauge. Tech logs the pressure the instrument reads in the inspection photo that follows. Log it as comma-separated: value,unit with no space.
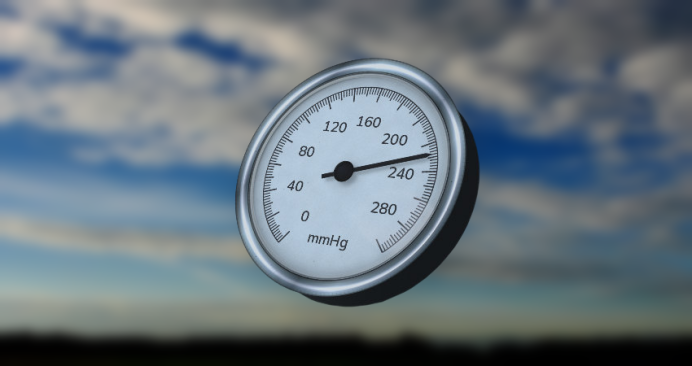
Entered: 230,mmHg
